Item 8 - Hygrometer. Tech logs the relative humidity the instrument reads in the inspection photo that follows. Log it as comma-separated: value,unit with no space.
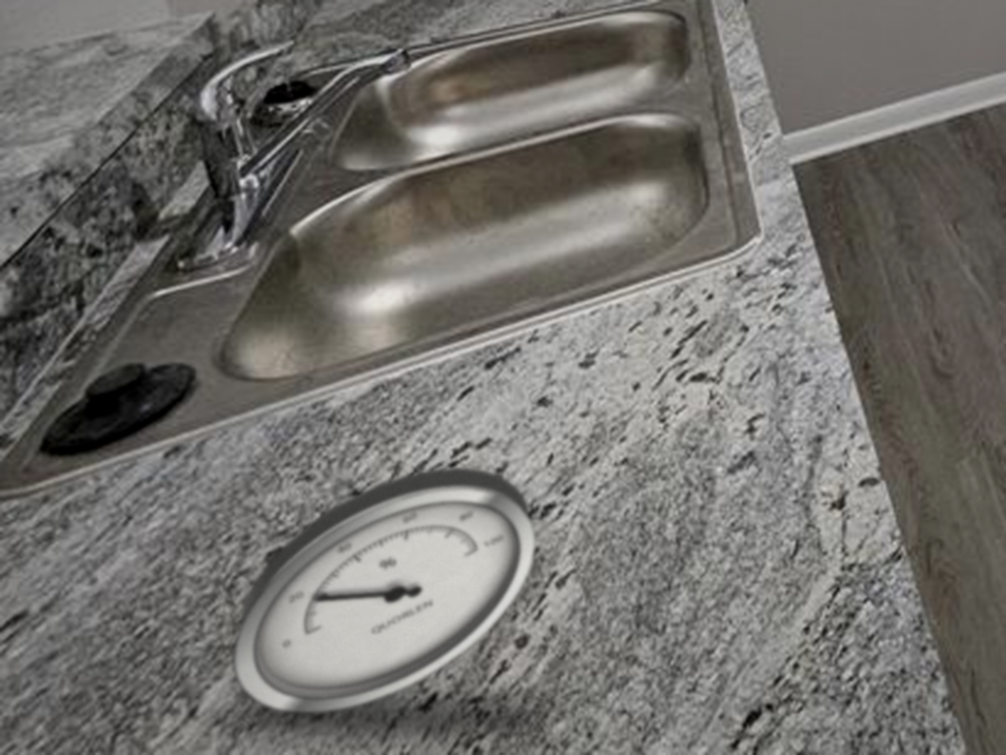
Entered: 20,%
